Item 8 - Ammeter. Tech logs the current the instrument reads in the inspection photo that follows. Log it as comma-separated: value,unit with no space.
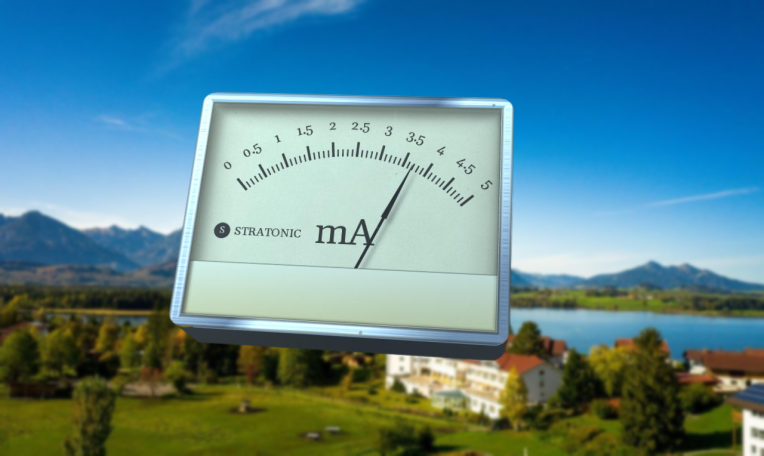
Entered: 3.7,mA
